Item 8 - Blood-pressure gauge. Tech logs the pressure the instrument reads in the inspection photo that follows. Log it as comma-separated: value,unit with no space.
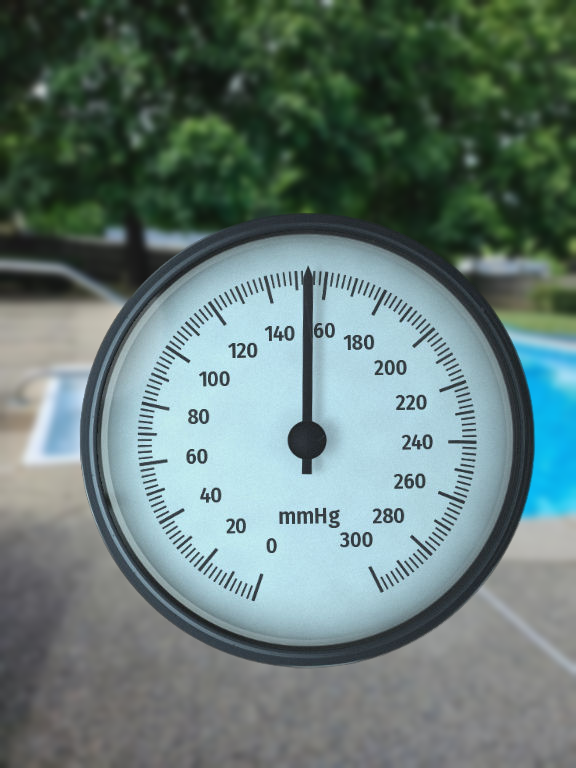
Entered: 154,mmHg
